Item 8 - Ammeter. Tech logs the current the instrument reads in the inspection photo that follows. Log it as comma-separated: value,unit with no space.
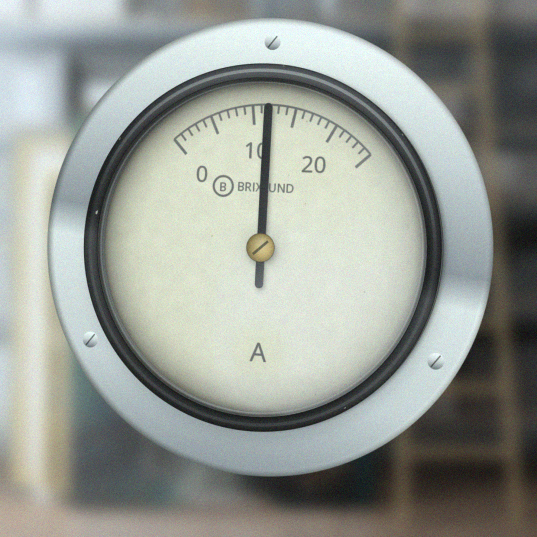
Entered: 12,A
